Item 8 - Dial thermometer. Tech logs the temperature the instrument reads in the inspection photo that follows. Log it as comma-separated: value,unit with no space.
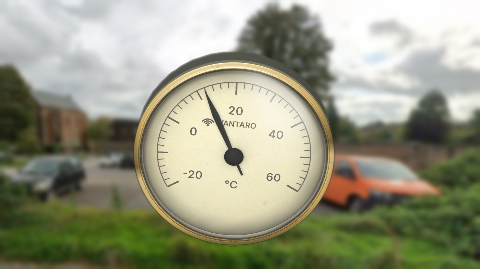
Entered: 12,°C
